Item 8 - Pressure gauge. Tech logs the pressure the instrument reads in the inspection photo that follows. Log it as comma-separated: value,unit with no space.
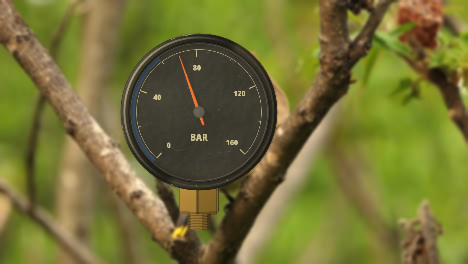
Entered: 70,bar
